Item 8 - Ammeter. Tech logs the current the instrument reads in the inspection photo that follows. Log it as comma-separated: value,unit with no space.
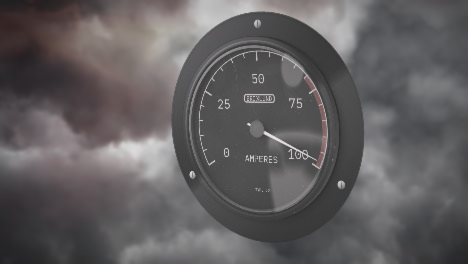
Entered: 97.5,A
